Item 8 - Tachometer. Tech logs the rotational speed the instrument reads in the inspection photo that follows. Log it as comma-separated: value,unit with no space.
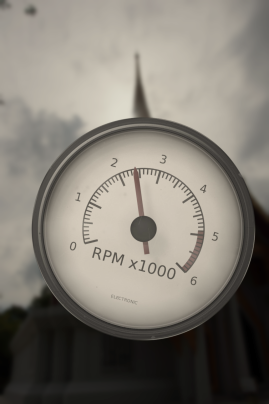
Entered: 2400,rpm
